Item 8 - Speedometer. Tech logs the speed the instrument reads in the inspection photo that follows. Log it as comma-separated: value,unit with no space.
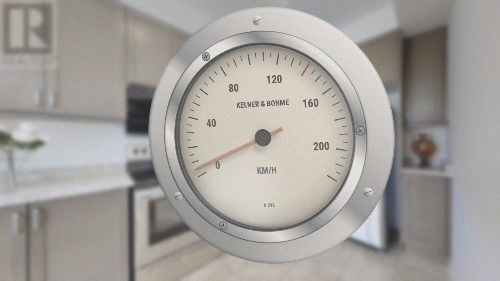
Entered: 5,km/h
